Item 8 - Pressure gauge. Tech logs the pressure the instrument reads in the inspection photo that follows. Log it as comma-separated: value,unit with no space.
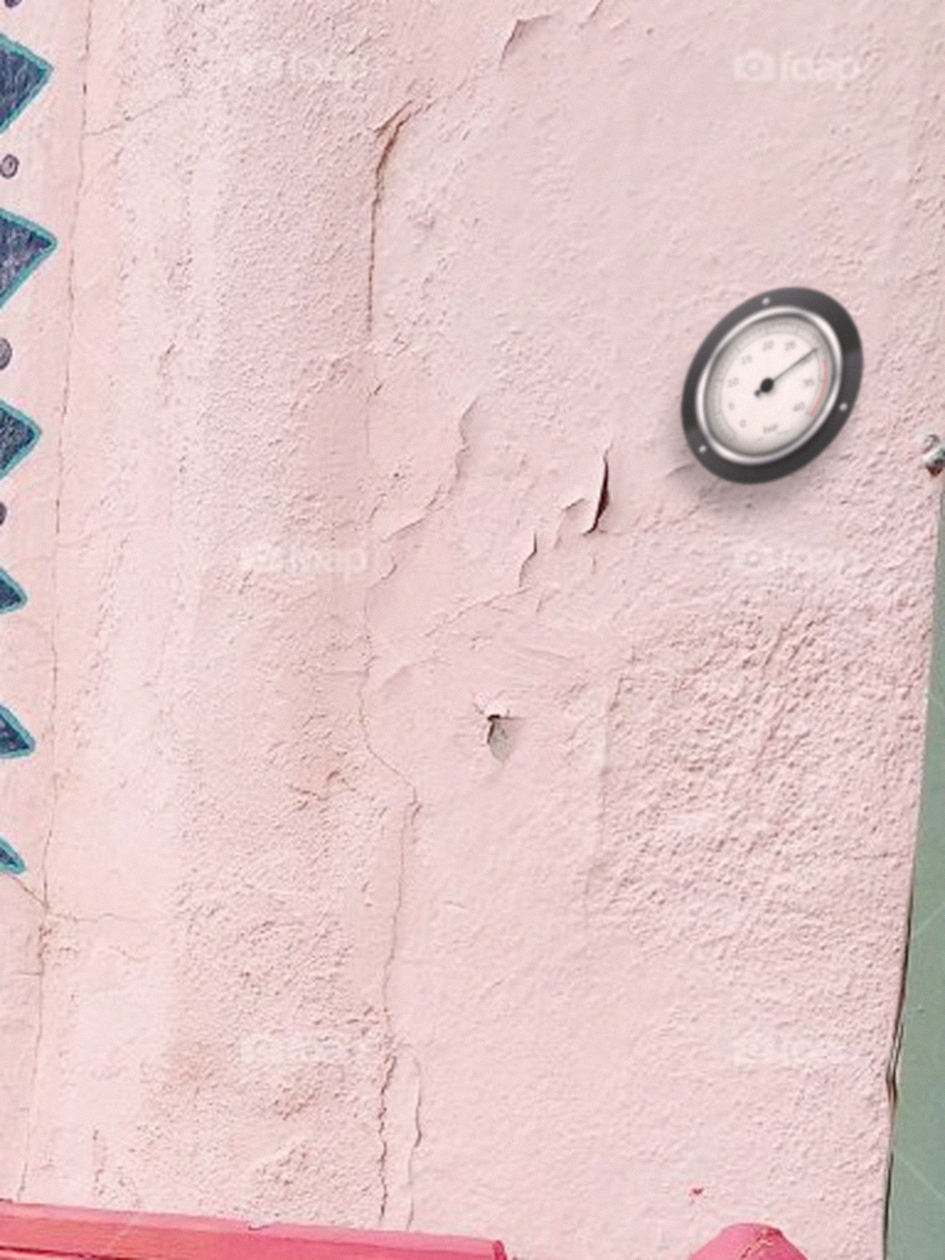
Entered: 30,bar
